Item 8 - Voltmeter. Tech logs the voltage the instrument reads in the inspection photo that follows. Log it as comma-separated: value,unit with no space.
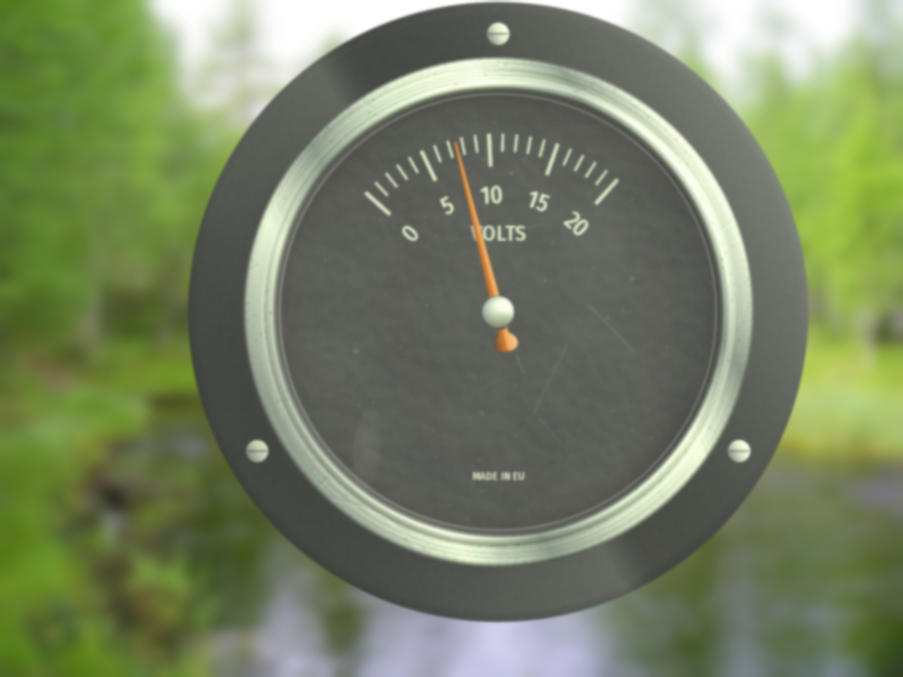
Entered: 7.5,V
